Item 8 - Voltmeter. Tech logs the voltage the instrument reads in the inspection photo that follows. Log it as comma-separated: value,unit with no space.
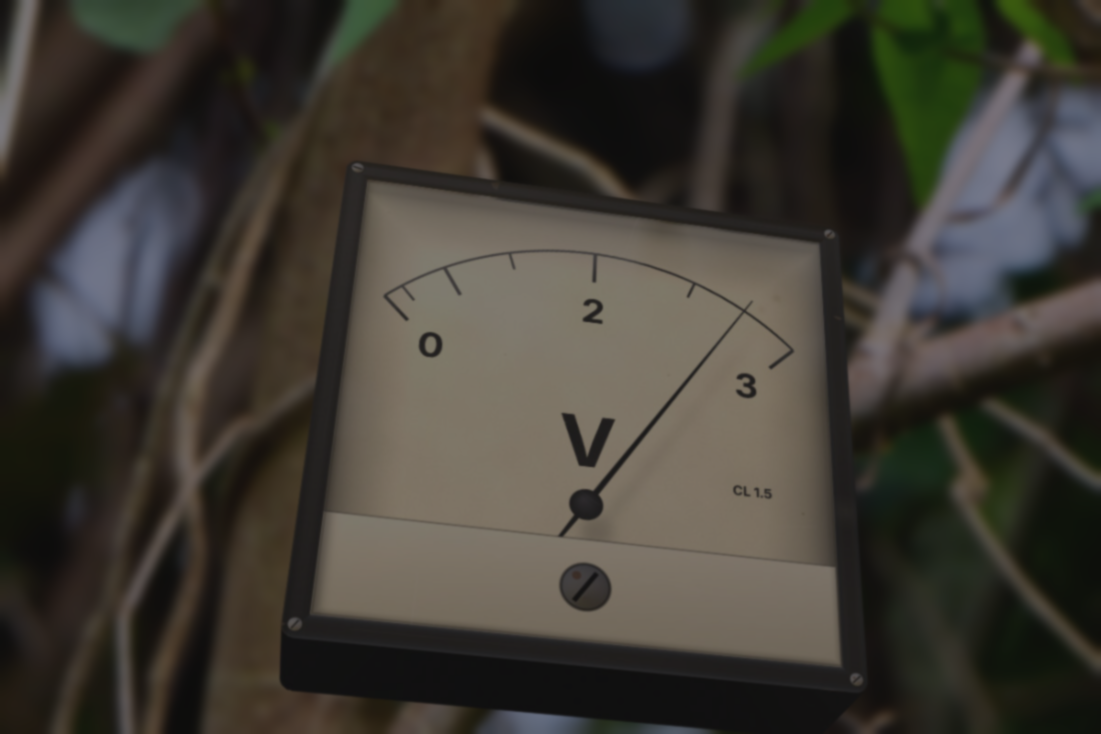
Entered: 2.75,V
